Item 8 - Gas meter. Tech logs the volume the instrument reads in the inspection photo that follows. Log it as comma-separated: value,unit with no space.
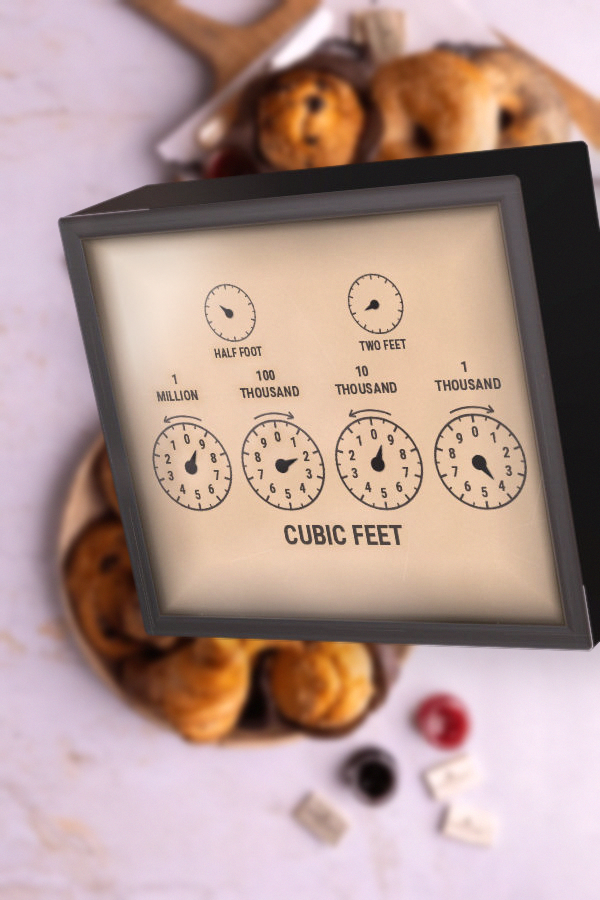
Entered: 919400,ft³
